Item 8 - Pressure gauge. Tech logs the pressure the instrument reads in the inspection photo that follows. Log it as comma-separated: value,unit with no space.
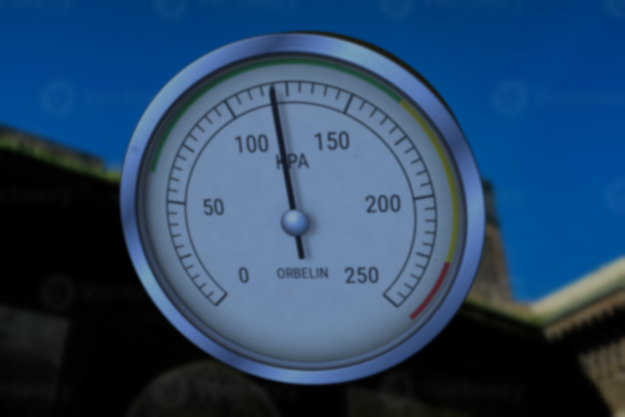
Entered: 120,kPa
